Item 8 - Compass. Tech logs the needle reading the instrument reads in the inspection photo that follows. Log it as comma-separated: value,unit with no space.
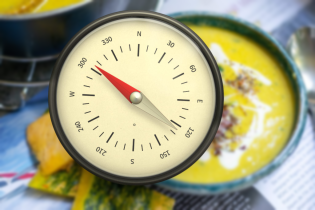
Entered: 305,°
